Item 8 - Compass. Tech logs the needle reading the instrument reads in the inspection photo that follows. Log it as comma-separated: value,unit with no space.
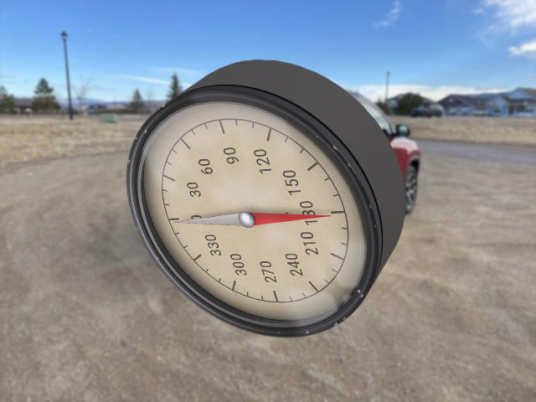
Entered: 180,°
